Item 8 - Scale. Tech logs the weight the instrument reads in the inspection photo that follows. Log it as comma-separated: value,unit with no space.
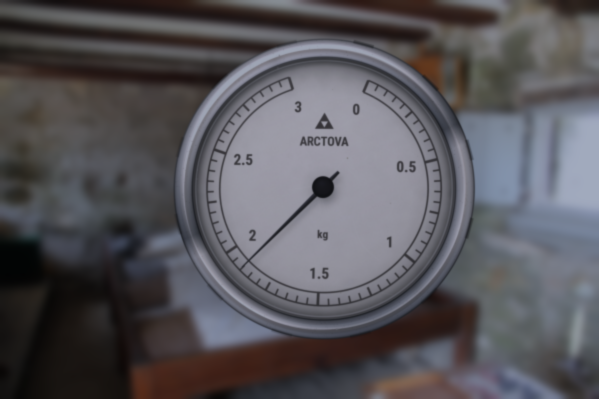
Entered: 1.9,kg
